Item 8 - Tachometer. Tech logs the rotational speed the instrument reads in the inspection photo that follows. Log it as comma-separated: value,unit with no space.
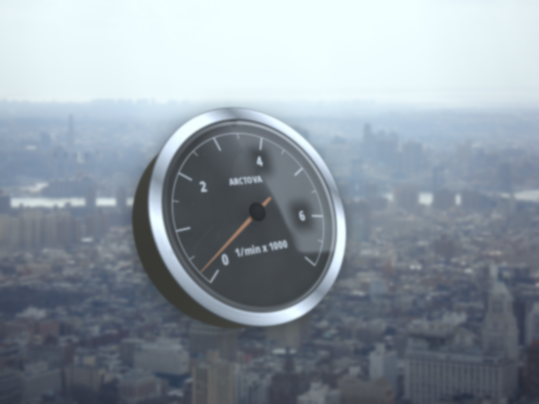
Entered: 250,rpm
